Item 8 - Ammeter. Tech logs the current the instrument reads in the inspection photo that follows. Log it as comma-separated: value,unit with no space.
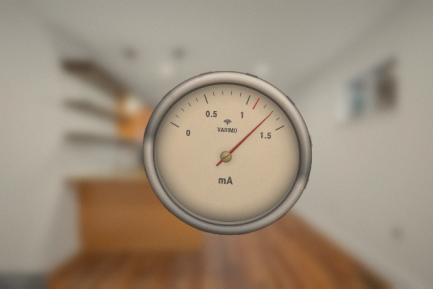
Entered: 1.3,mA
